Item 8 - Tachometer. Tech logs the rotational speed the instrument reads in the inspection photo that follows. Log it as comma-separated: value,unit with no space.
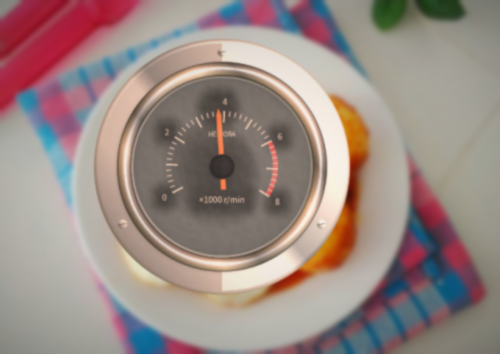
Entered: 3800,rpm
